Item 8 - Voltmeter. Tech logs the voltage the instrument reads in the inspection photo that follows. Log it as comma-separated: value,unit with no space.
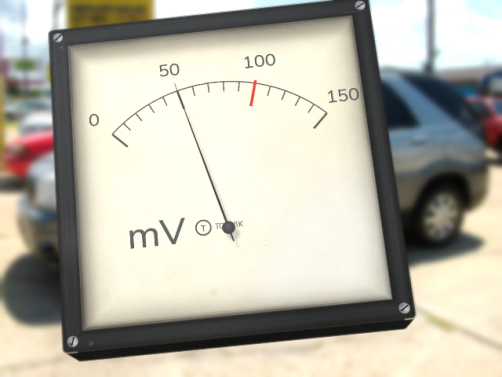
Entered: 50,mV
